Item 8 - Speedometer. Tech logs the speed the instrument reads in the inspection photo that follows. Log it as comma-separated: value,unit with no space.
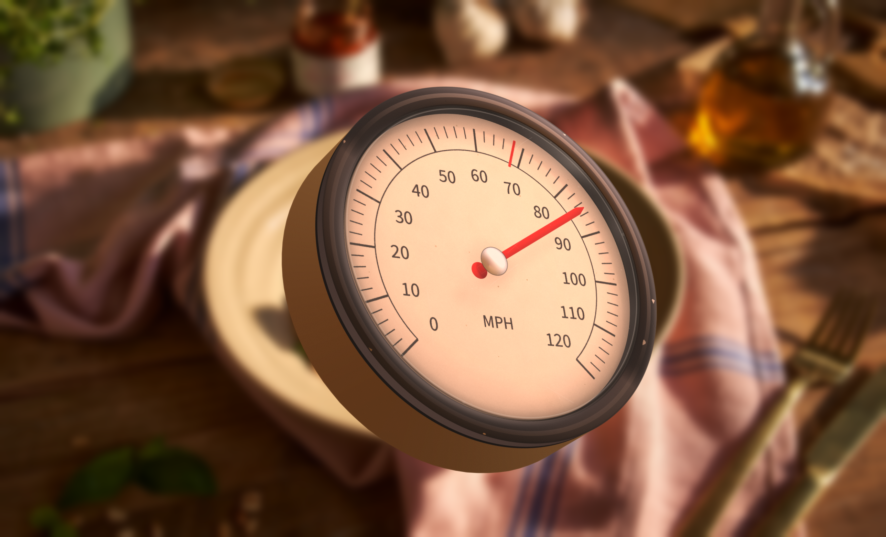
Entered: 85,mph
